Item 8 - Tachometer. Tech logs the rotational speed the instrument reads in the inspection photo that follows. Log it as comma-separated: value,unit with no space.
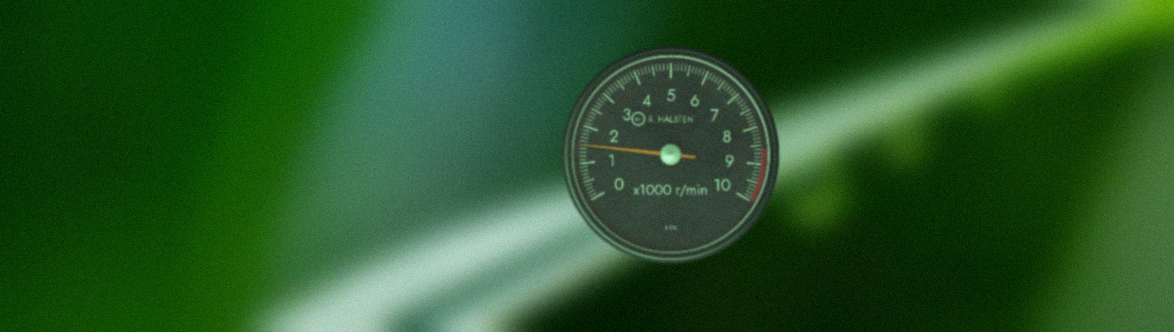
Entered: 1500,rpm
